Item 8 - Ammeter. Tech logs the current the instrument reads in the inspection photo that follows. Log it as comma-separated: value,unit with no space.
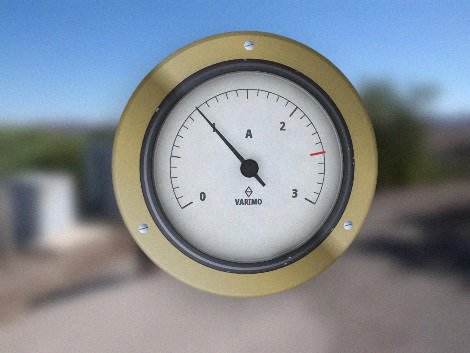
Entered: 1,A
